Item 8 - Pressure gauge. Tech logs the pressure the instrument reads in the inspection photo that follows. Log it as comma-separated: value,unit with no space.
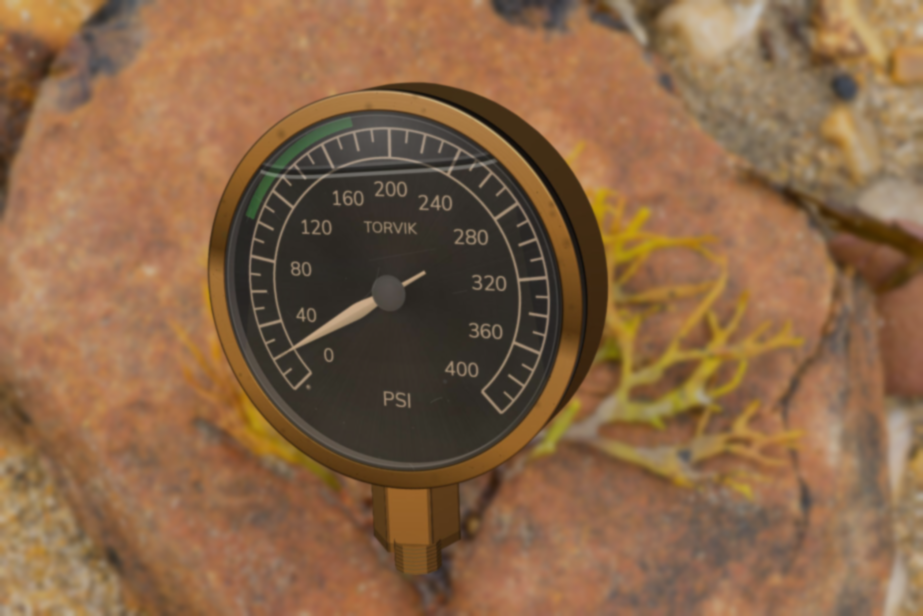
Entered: 20,psi
